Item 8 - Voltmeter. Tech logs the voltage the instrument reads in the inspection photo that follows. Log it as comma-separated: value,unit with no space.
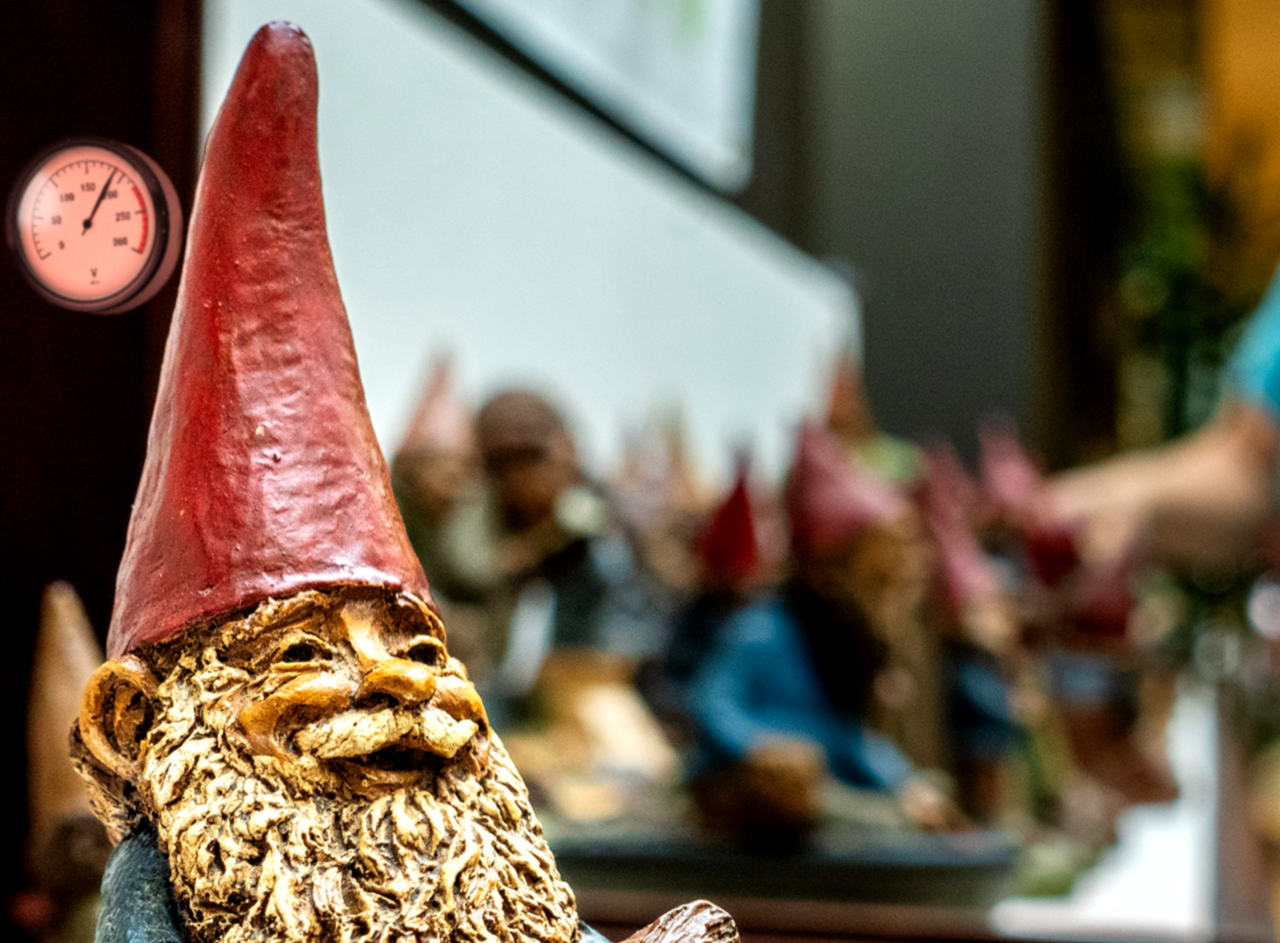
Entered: 190,V
